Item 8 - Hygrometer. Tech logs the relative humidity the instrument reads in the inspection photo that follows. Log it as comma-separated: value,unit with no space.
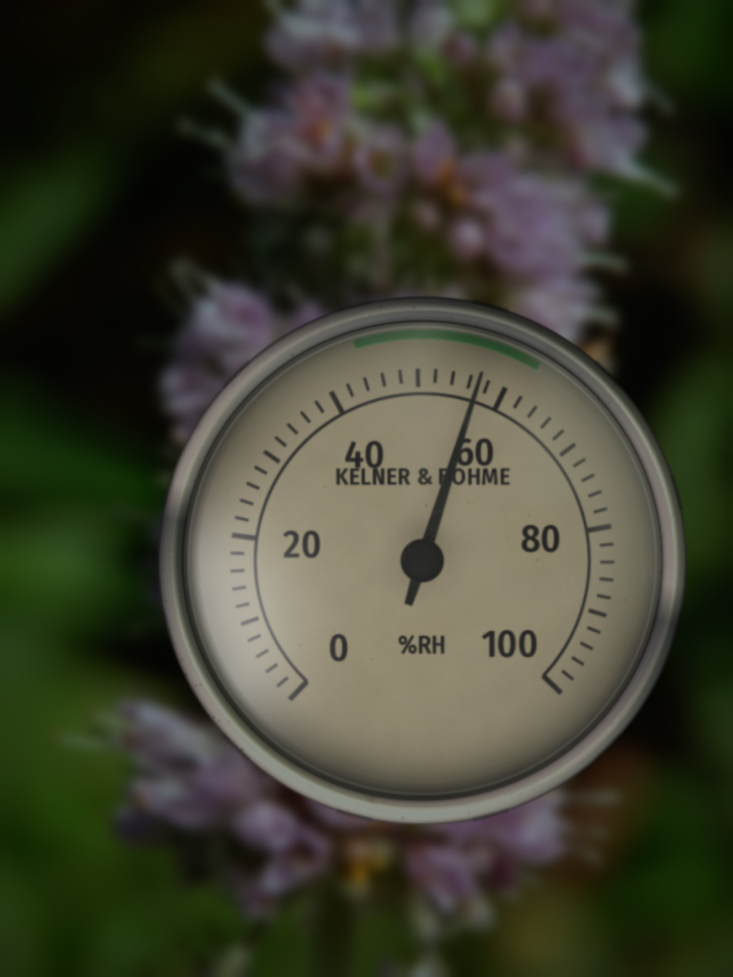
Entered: 57,%
